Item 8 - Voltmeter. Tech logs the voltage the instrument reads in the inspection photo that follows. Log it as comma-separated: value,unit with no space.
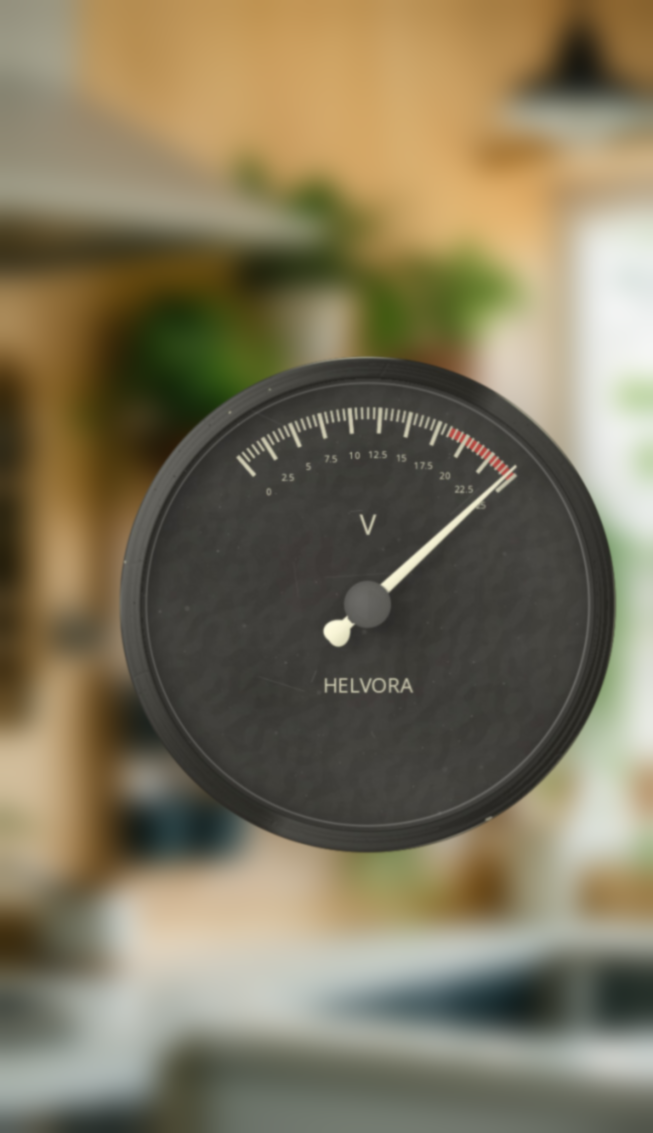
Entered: 24.5,V
